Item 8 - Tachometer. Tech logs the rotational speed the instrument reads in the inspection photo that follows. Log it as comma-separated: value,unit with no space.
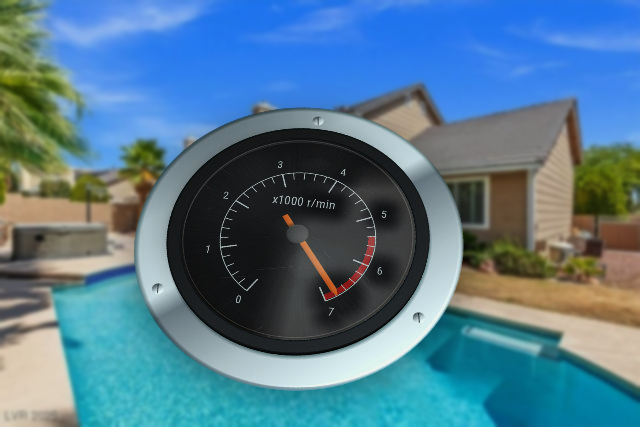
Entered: 6800,rpm
